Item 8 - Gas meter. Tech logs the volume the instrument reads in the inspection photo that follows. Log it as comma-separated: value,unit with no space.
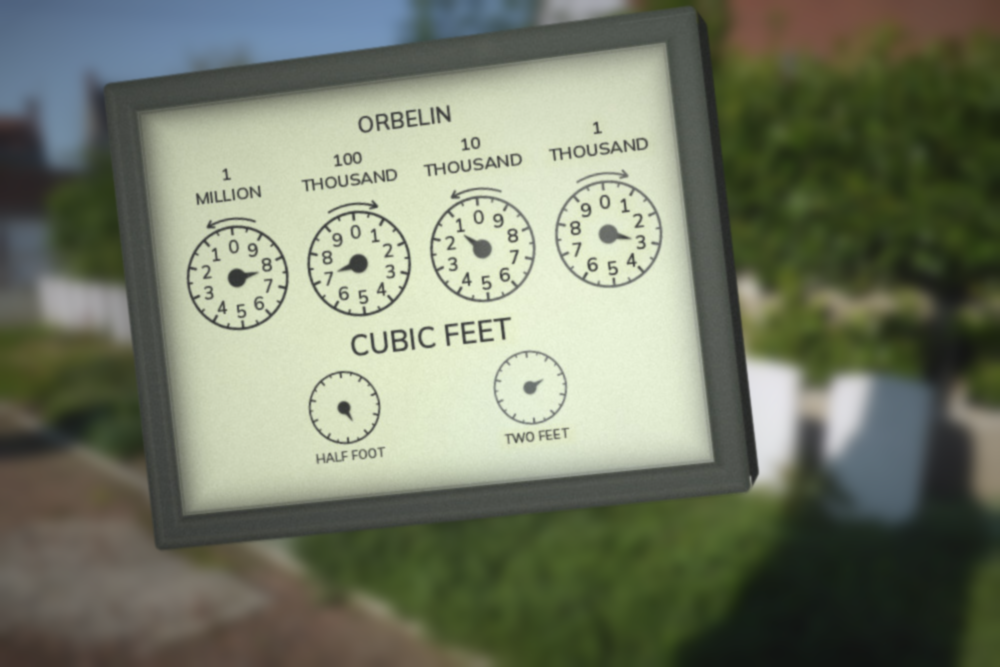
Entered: 771300,ft³
